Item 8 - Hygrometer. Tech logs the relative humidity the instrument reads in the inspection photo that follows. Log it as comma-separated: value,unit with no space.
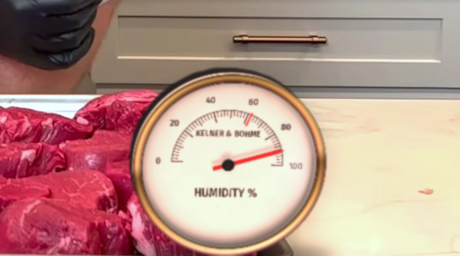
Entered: 90,%
